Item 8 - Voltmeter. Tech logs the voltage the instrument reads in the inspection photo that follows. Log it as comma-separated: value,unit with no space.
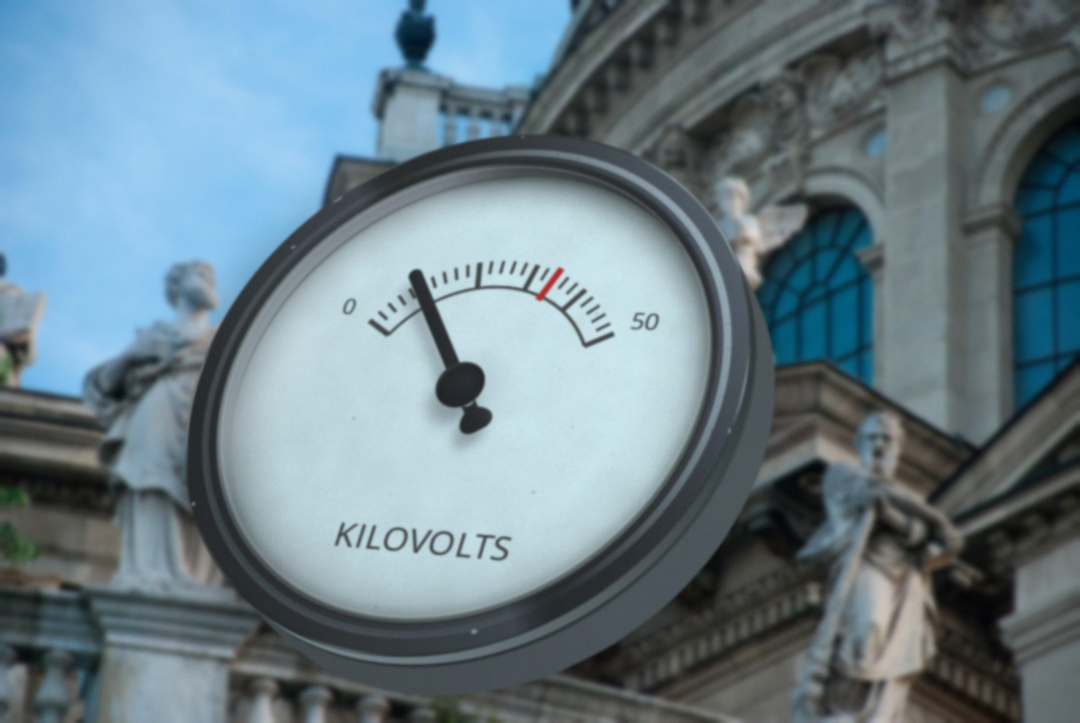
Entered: 10,kV
